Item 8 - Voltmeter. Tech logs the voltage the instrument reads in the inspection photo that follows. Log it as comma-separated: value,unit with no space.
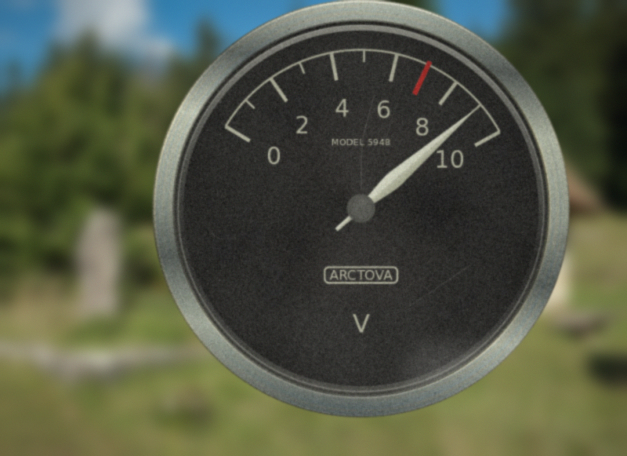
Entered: 9,V
